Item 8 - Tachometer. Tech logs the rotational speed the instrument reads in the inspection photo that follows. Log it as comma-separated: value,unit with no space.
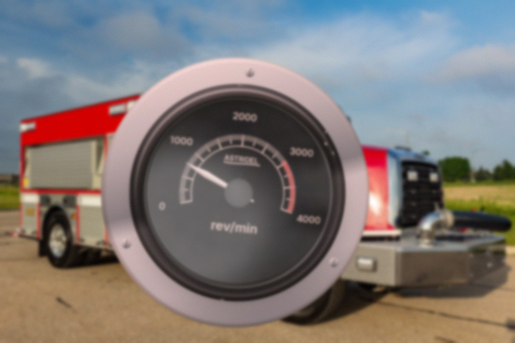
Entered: 750,rpm
